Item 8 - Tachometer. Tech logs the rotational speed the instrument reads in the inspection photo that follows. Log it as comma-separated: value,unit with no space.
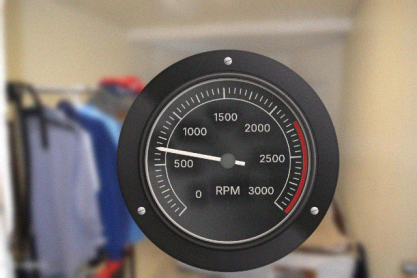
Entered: 650,rpm
